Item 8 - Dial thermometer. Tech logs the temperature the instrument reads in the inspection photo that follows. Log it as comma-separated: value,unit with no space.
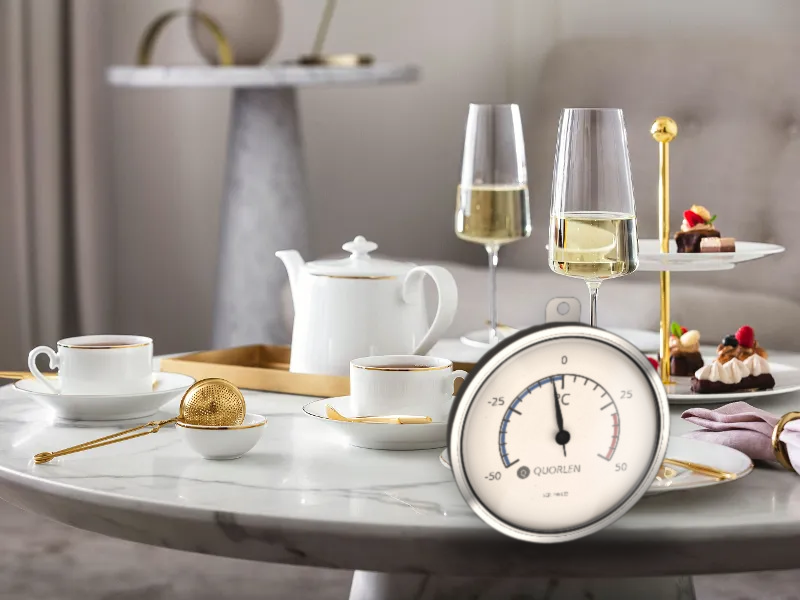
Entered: -5,°C
